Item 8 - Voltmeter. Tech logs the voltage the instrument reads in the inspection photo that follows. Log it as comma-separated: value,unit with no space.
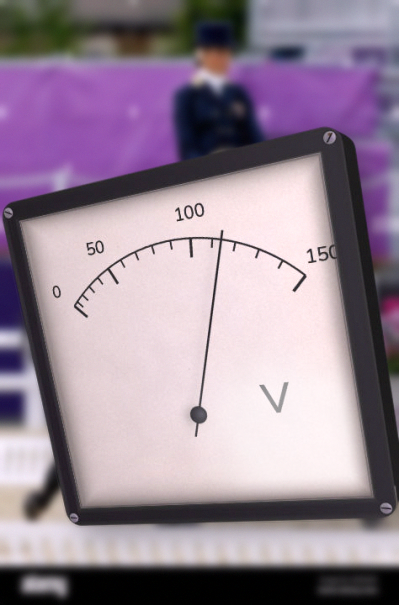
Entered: 115,V
